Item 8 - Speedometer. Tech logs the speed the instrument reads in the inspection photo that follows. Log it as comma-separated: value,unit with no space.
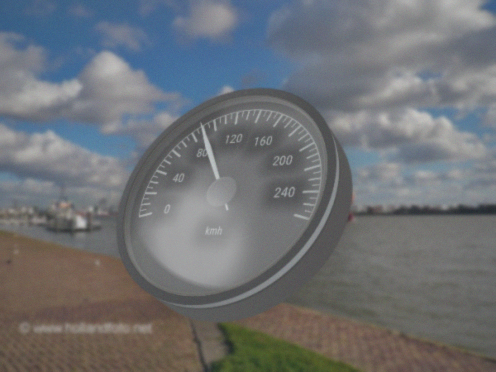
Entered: 90,km/h
